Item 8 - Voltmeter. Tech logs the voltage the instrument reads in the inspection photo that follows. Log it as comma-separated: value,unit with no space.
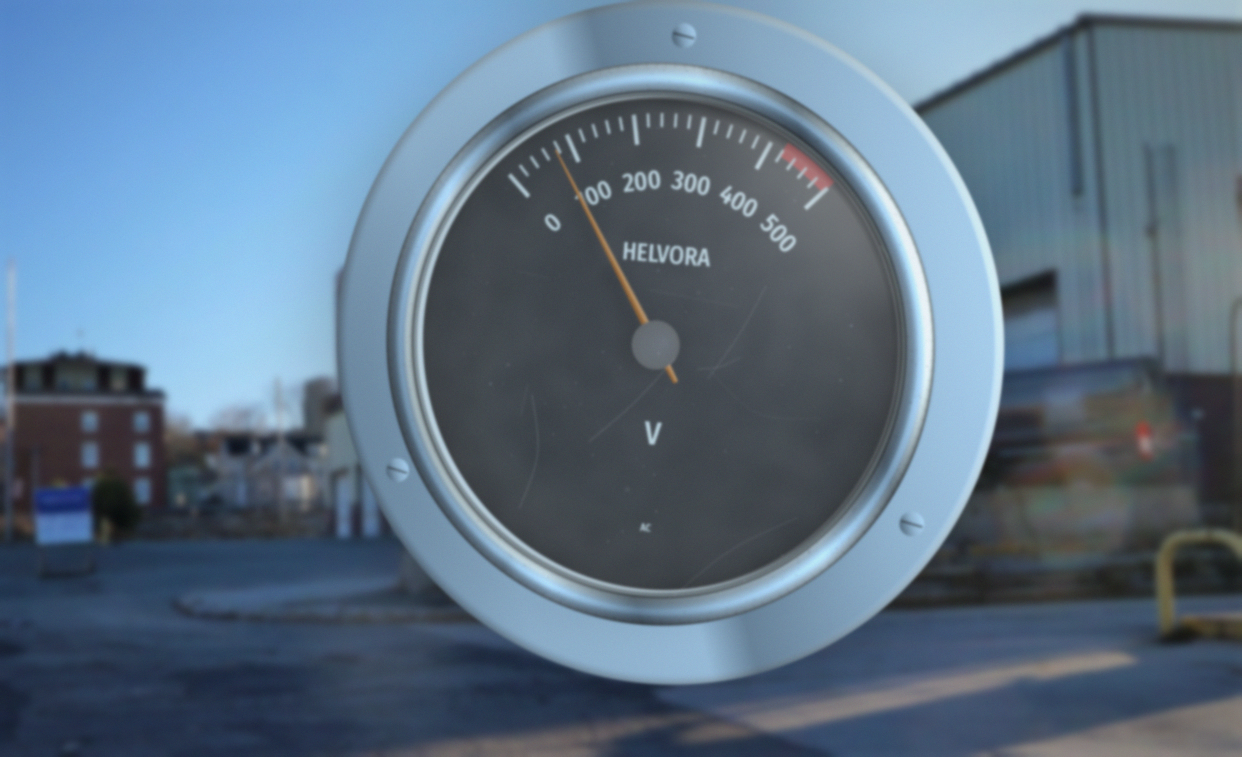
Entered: 80,V
